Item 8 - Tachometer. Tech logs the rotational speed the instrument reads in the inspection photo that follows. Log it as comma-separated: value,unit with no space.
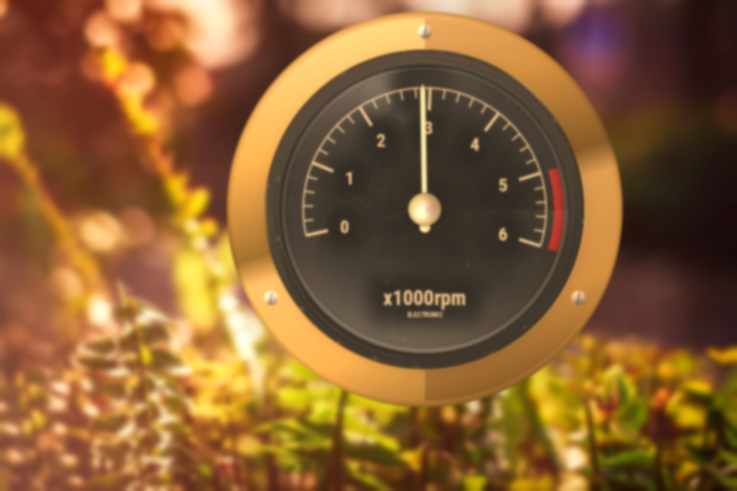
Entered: 2900,rpm
